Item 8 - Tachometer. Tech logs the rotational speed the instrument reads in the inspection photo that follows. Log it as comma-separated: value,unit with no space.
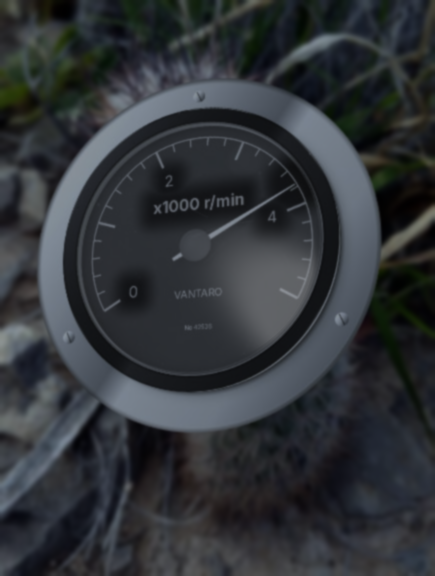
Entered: 3800,rpm
